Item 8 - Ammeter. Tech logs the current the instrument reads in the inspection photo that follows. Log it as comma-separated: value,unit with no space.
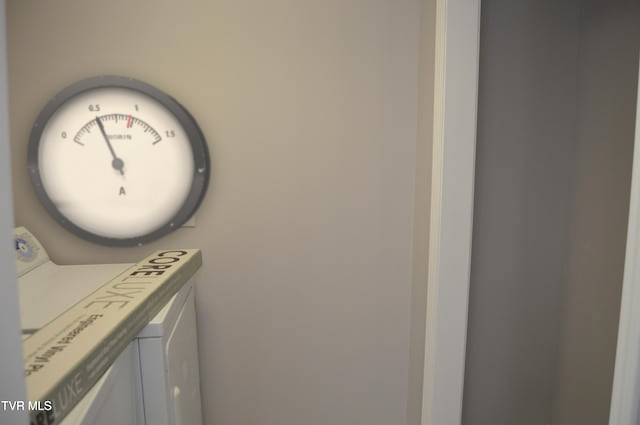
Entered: 0.5,A
